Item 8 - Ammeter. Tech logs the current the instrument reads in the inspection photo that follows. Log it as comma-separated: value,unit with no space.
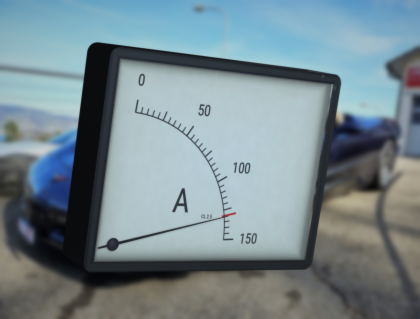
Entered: 130,A
